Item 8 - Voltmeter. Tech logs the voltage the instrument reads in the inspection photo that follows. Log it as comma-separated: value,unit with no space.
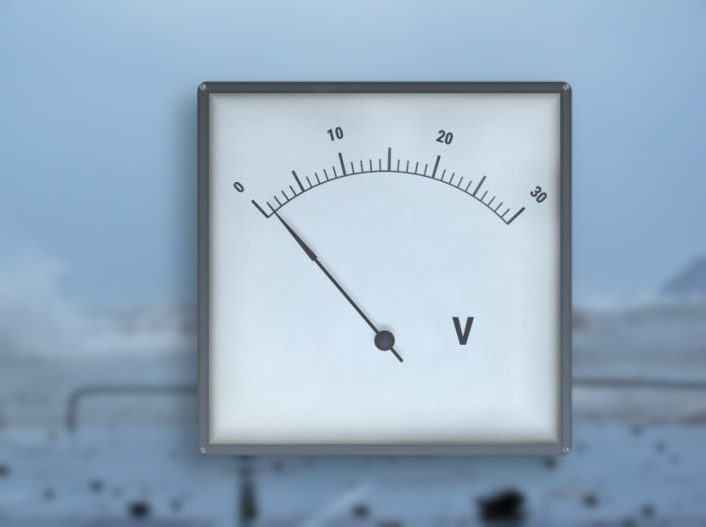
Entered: 1,V
